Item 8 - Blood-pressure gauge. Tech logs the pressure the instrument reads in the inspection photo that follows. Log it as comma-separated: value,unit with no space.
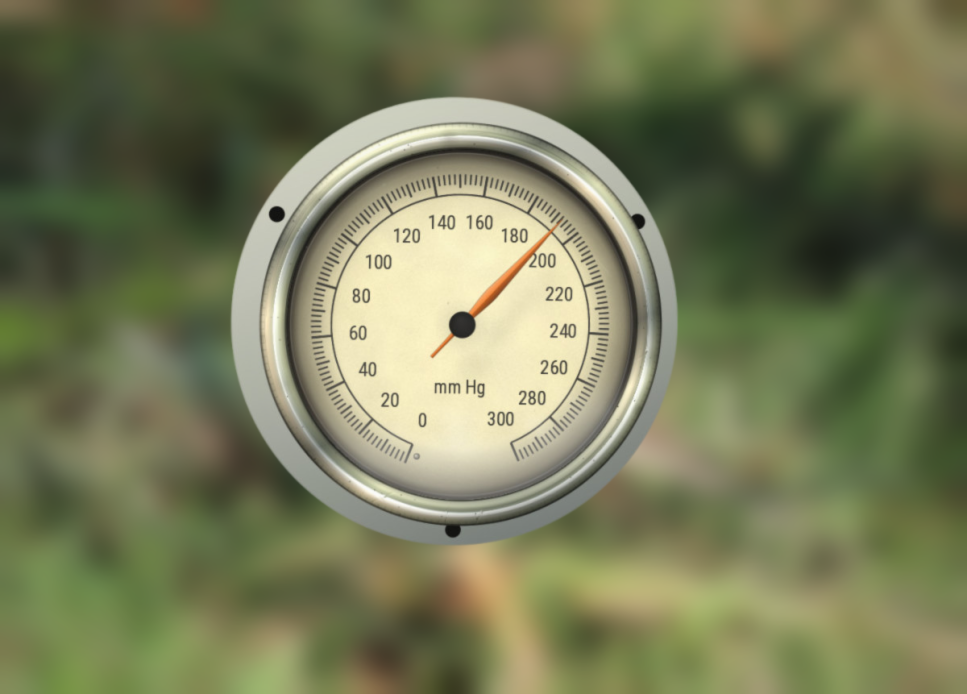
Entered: 192,mmHg
